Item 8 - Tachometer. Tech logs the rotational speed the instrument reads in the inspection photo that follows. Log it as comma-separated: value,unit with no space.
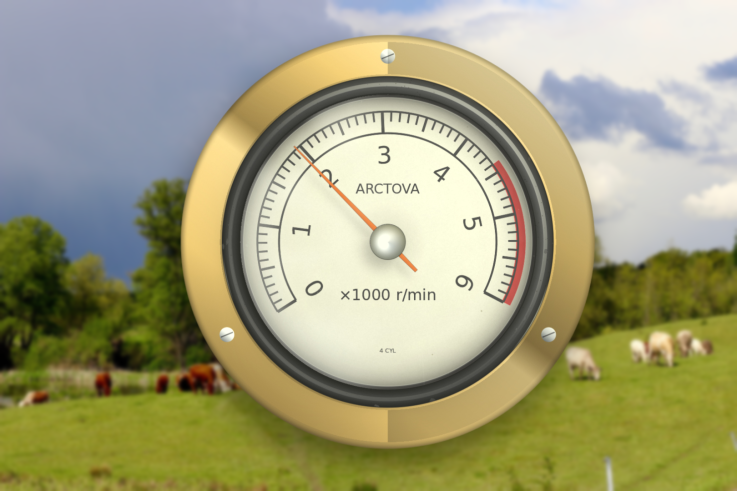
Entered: 1950,rpm
